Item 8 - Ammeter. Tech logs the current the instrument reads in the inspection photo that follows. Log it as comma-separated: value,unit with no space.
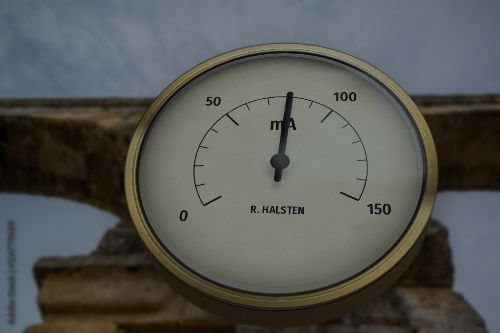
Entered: 80,mA
